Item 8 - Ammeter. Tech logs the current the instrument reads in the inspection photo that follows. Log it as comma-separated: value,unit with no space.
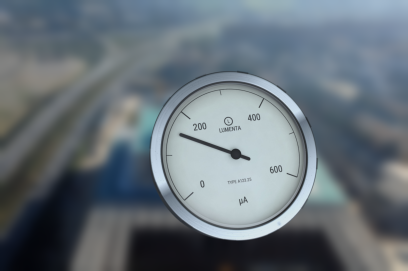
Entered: 150,µA
